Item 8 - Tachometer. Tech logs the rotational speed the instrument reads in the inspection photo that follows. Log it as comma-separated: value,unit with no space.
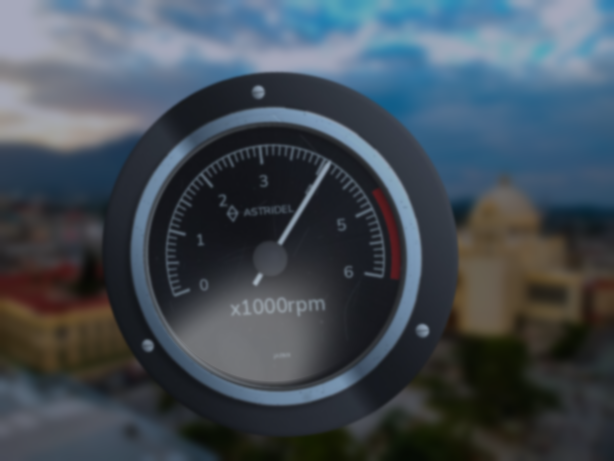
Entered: 4100,rpm
